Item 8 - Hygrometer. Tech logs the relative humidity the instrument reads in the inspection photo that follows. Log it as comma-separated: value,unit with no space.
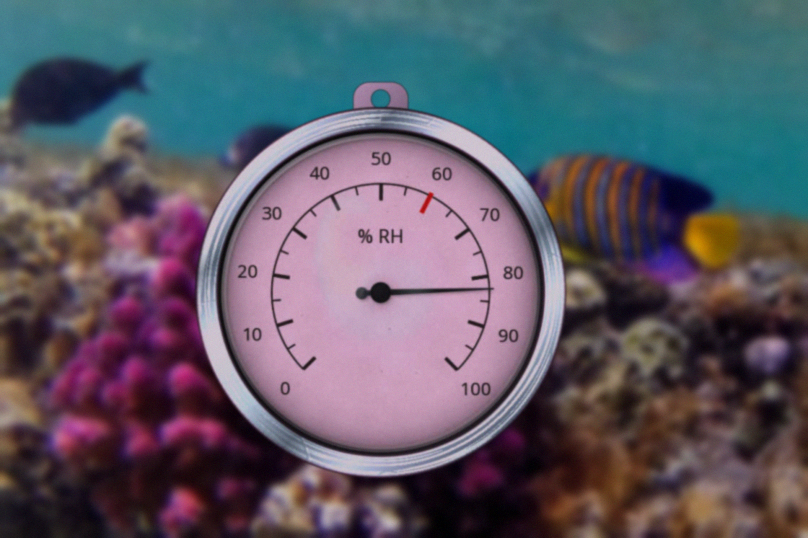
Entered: 82.5,%
